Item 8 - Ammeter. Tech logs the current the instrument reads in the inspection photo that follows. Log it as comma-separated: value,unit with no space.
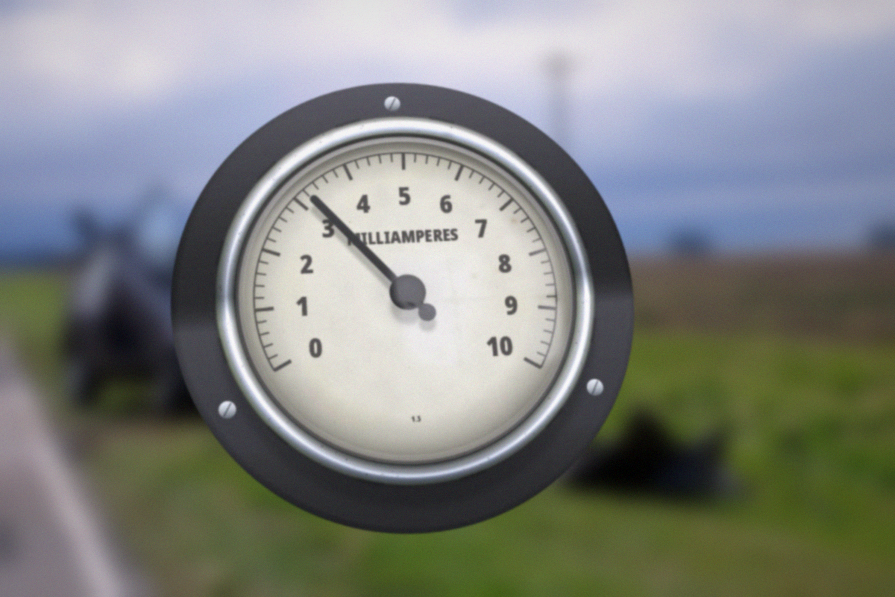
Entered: 3.2,mA
